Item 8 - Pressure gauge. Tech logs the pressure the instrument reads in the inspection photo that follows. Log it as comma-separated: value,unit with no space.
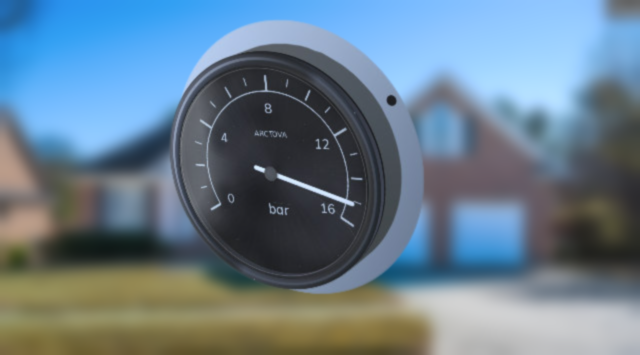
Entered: 15,bar
